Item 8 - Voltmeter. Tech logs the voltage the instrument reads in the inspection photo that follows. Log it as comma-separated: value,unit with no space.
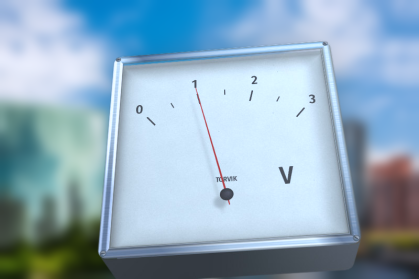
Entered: 1,V
